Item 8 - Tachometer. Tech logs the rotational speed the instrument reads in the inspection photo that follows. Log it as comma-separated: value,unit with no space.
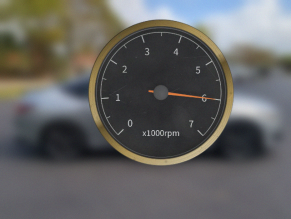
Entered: 6000,rpm
